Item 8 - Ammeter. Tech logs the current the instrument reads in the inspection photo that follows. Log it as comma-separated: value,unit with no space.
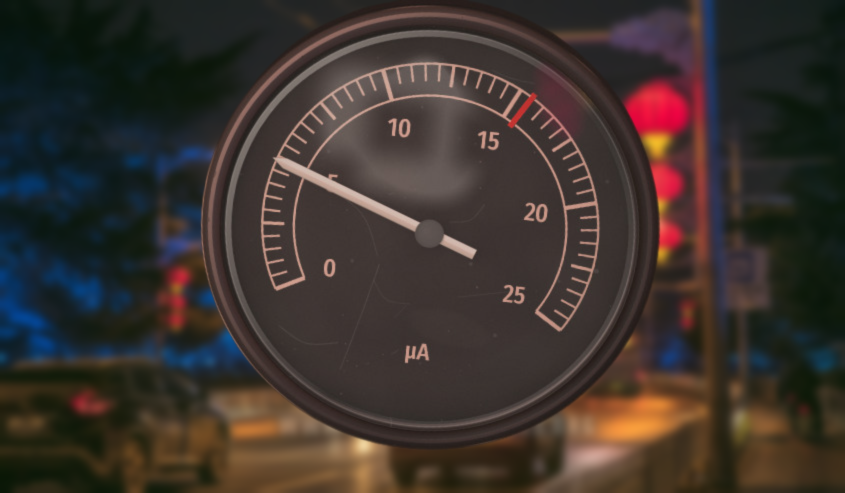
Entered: 5,µA
